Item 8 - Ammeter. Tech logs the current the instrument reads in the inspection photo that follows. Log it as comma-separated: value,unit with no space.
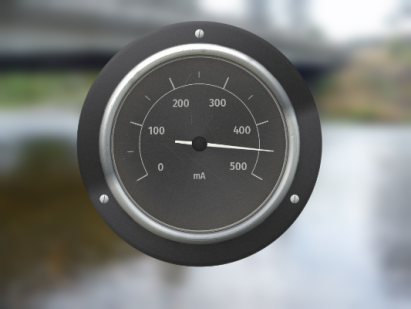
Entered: 450,mA
